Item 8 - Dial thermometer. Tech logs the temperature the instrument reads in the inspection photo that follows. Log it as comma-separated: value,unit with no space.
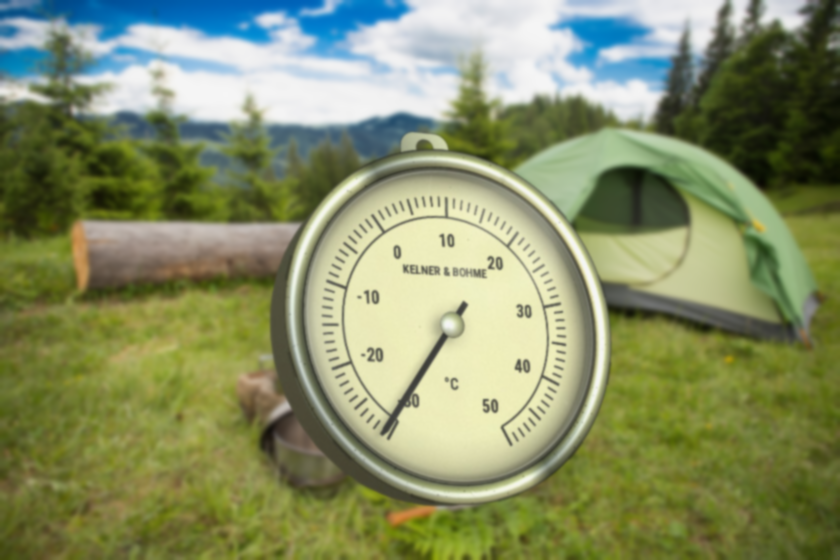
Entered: -29,°C
